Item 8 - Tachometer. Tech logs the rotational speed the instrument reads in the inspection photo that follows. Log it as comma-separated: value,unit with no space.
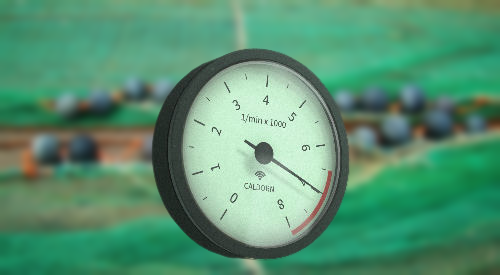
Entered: 7000,rpm
